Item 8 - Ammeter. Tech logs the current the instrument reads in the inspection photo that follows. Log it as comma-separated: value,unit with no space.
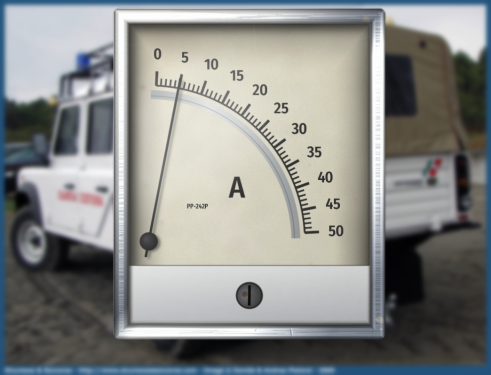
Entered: 5,A
